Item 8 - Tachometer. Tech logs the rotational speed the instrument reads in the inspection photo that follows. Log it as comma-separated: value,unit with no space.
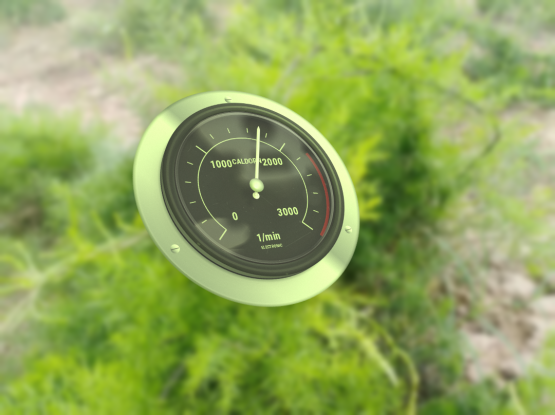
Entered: 1700,rpm
